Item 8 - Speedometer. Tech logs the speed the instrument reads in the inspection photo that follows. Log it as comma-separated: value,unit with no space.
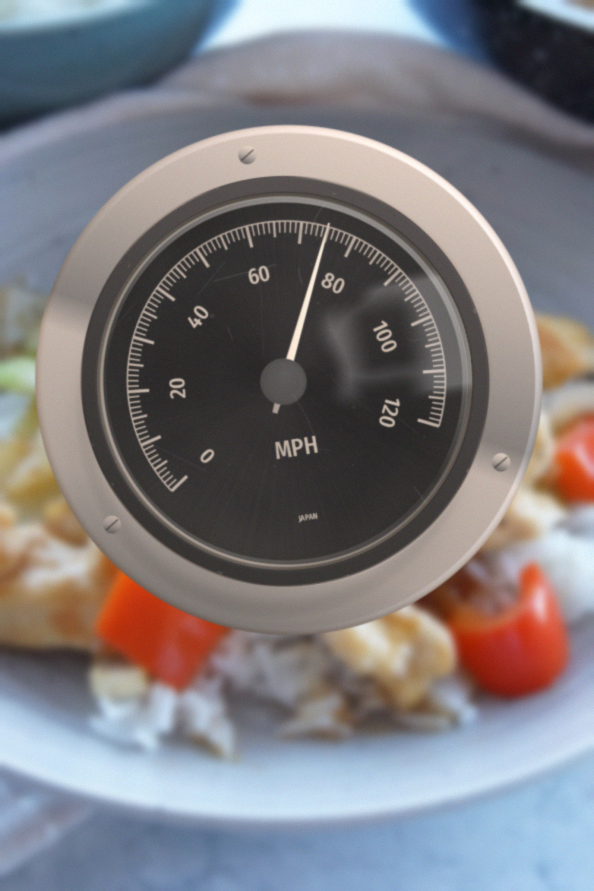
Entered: 75,mph
